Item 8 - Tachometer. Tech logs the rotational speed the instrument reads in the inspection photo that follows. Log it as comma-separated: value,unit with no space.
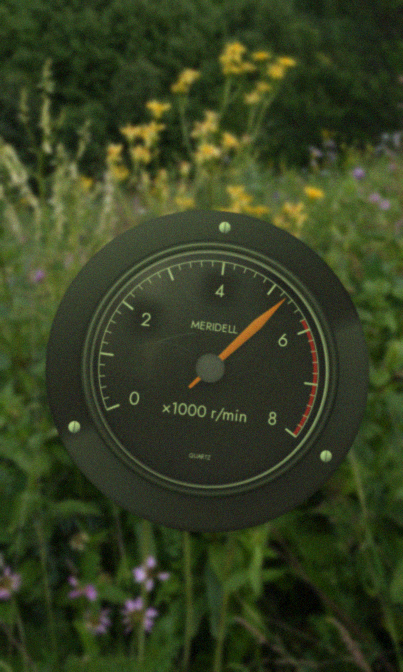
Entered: 5300,rpm
